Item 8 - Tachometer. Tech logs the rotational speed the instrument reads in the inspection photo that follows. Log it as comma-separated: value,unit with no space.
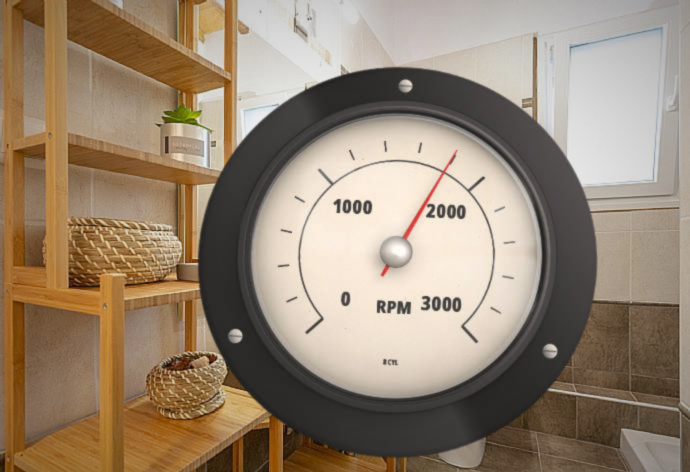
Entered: 1800,rpm
